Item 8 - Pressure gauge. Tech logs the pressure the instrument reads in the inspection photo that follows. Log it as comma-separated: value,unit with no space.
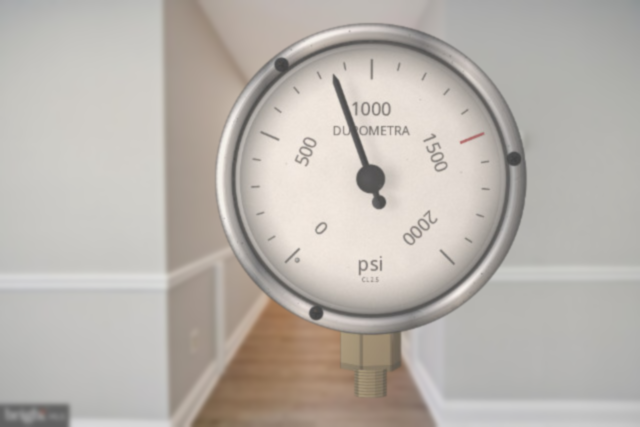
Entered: 850,psi
